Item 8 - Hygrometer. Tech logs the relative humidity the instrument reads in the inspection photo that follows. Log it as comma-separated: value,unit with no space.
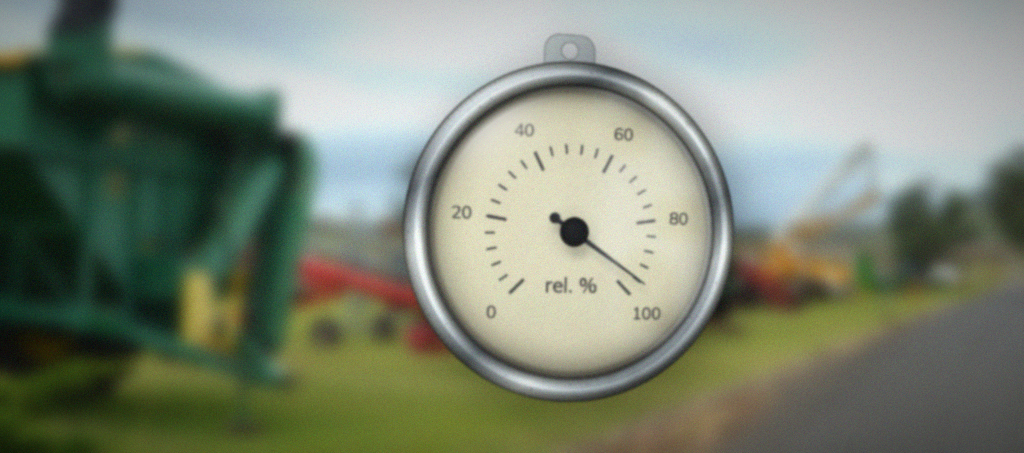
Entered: 96,%
